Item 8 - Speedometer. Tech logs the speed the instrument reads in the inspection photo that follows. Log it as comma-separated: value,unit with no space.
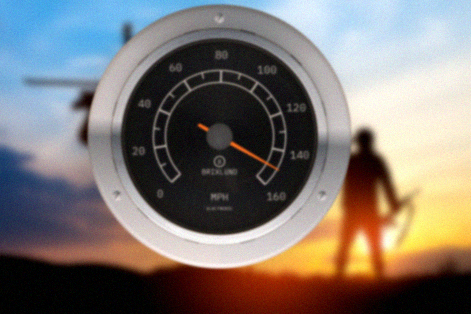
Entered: 150,mph
